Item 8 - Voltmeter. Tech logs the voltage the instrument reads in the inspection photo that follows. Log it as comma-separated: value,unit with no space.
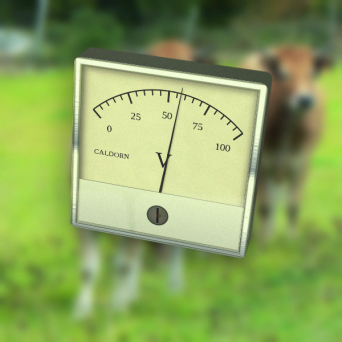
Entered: 57.5,V
